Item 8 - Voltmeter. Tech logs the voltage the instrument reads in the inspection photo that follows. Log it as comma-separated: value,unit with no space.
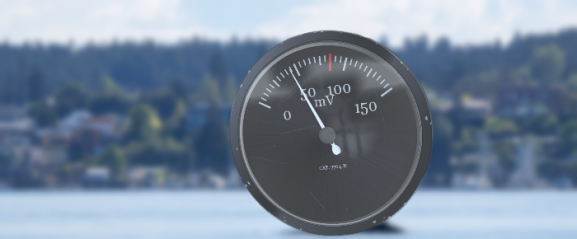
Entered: 45,mV
